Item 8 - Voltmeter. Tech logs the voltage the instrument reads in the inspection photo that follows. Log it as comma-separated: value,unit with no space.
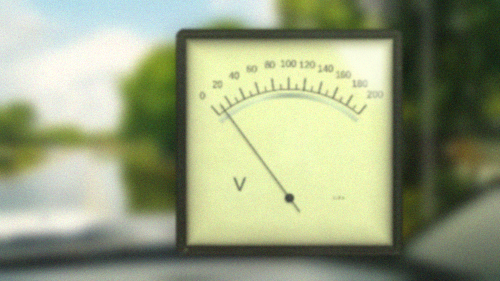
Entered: 10,V
